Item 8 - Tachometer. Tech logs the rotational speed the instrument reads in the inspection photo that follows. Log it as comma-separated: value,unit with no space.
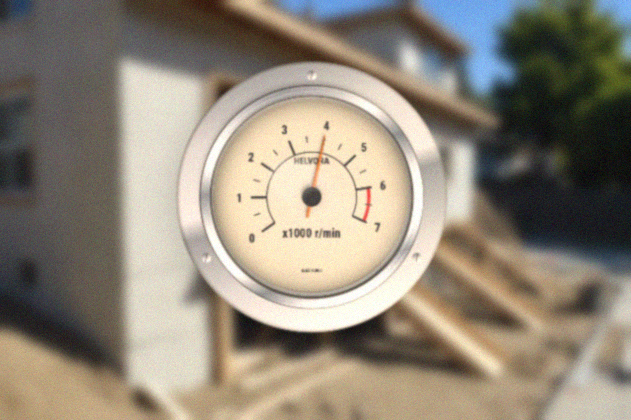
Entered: 4000,rpm
